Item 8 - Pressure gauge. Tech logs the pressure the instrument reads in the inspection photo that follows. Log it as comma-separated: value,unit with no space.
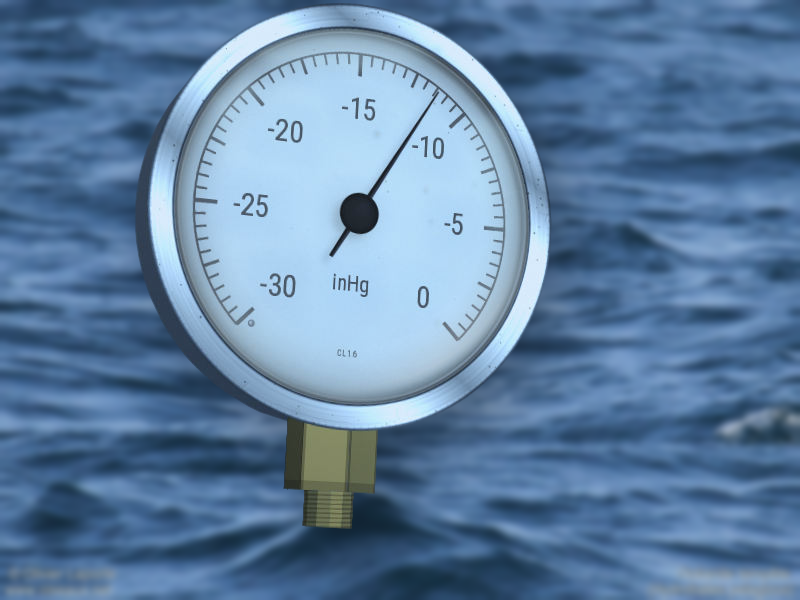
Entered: -11.5,inHg
